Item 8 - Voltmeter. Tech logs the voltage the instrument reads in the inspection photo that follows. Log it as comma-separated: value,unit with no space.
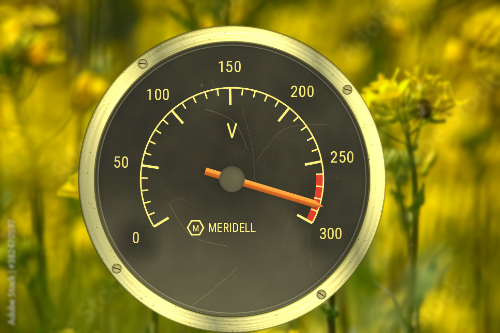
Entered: 285,V
